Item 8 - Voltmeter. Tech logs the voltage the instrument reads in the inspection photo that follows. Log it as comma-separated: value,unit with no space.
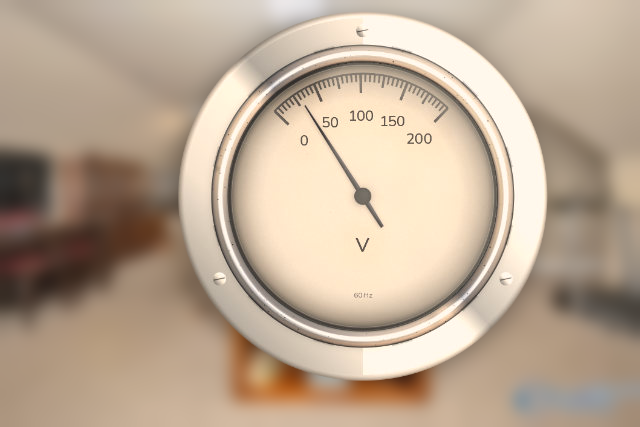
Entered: 30,V
